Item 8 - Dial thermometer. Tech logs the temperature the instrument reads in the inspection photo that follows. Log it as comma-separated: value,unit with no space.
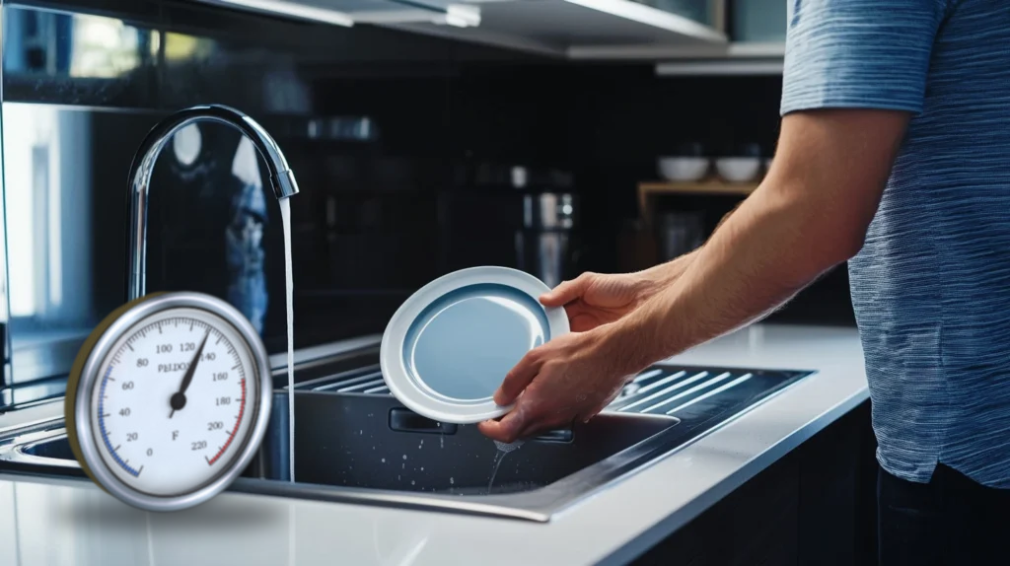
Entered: 130,°F
